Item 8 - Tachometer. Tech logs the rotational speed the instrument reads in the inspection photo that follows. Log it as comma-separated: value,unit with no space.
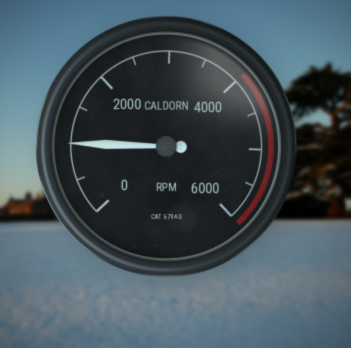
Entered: 1000,rpm
